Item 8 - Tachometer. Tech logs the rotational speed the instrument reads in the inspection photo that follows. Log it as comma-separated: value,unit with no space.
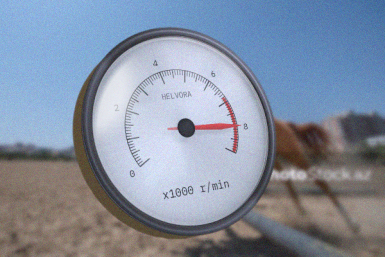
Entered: 8000,rpm
